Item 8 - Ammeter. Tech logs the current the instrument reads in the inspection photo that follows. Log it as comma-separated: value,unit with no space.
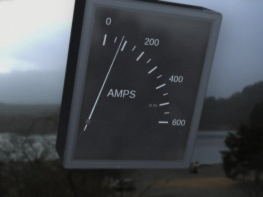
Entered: 75,A
